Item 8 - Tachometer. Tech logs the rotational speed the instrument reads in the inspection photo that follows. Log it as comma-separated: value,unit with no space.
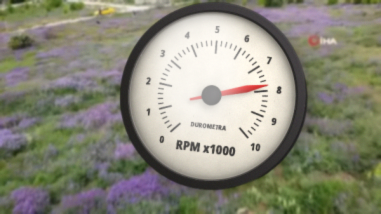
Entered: 7800,rpm
